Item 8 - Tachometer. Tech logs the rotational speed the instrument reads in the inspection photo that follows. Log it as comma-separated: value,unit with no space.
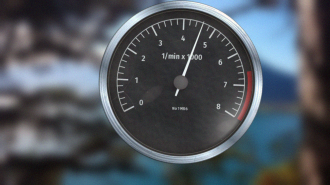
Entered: 4600,rpm
